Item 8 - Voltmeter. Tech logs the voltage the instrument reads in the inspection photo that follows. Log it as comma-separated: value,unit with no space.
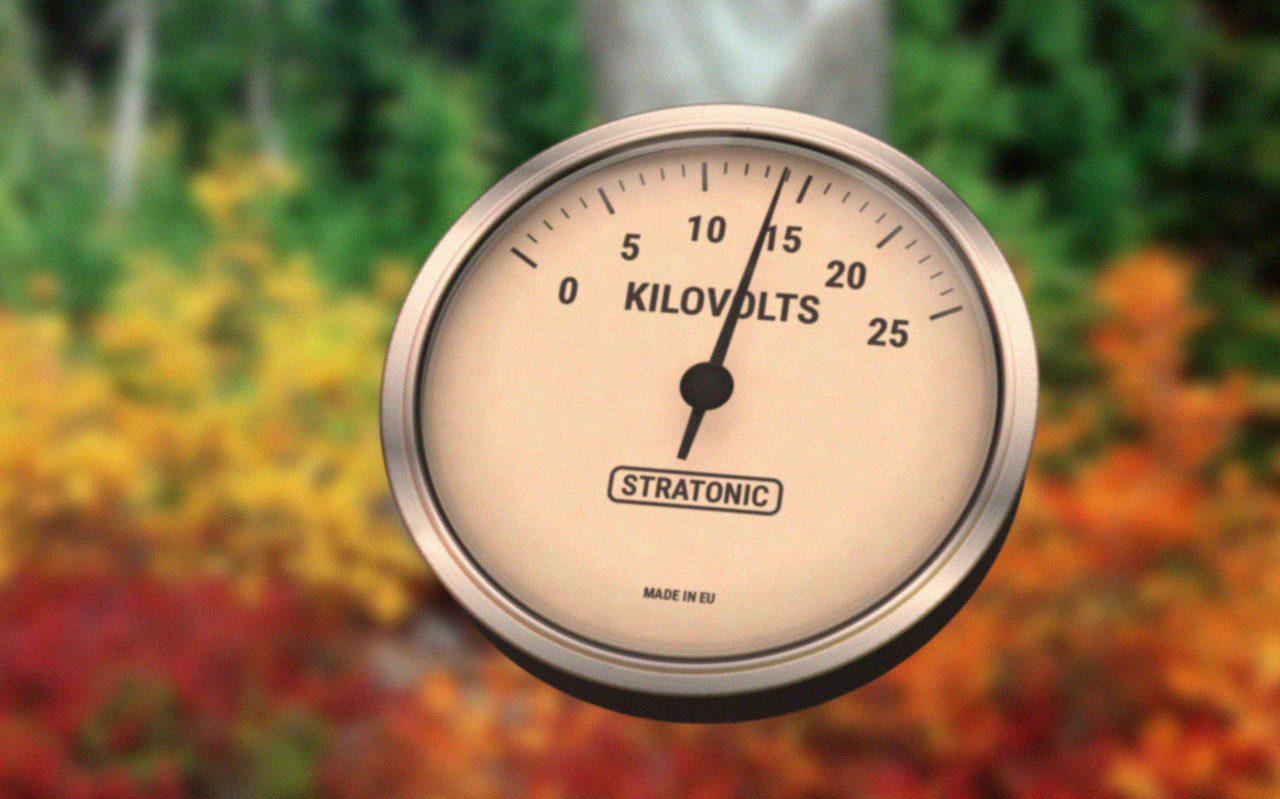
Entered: 14,kV
